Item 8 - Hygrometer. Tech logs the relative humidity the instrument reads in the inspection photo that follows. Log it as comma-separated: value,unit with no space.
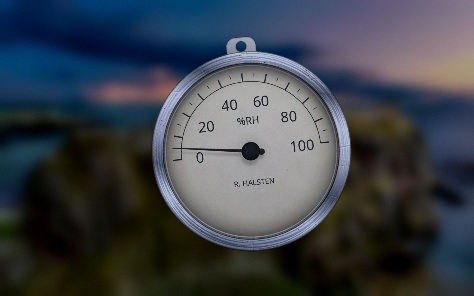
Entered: 5,%
